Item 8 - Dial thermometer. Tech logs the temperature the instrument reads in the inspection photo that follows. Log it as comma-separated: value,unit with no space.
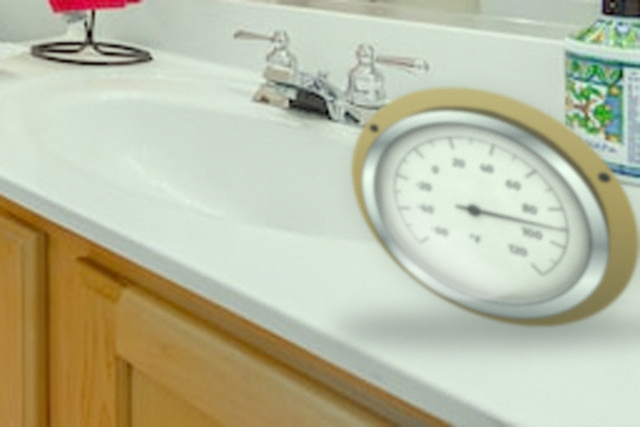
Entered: 90,°F
